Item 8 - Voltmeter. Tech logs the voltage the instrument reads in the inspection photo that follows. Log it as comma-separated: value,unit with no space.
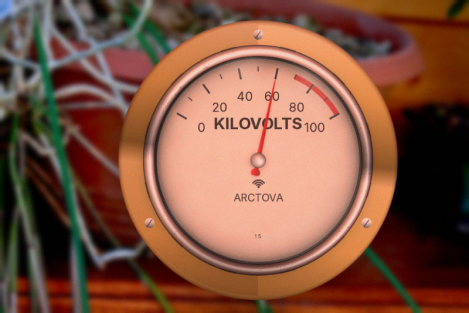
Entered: 60,kV
